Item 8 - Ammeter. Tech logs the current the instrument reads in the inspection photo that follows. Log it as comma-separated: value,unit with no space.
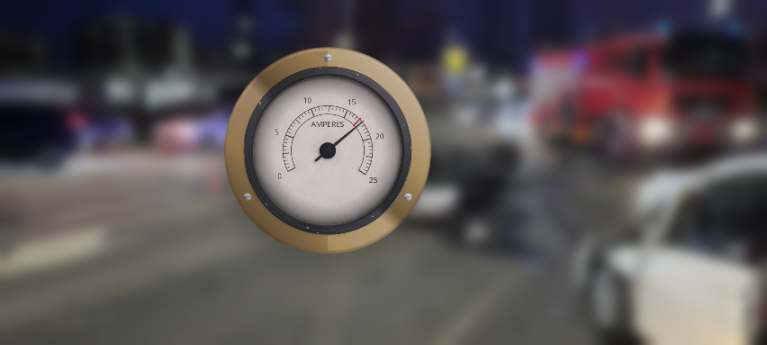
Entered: 17.5,A
